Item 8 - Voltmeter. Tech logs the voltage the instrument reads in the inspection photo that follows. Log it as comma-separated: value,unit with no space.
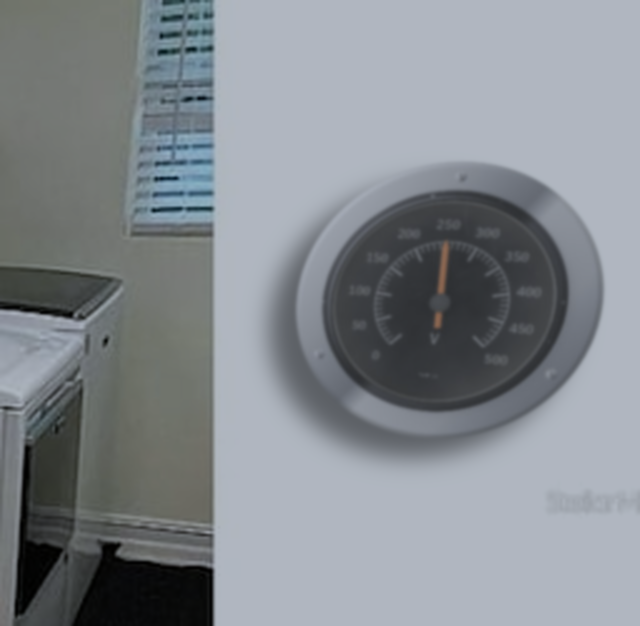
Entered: 250,V
